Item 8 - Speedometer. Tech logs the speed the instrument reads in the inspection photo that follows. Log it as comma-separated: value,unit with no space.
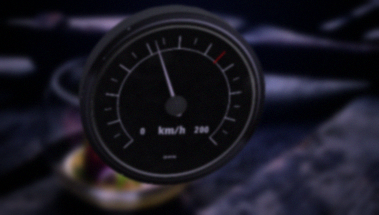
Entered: 85,km/h
